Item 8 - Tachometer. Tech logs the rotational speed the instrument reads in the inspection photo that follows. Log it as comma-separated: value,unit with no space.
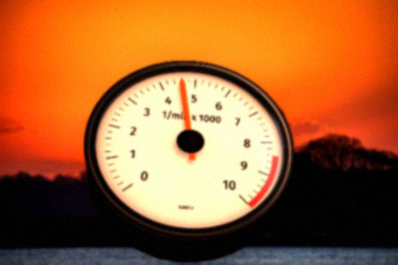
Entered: 4600,rpm
